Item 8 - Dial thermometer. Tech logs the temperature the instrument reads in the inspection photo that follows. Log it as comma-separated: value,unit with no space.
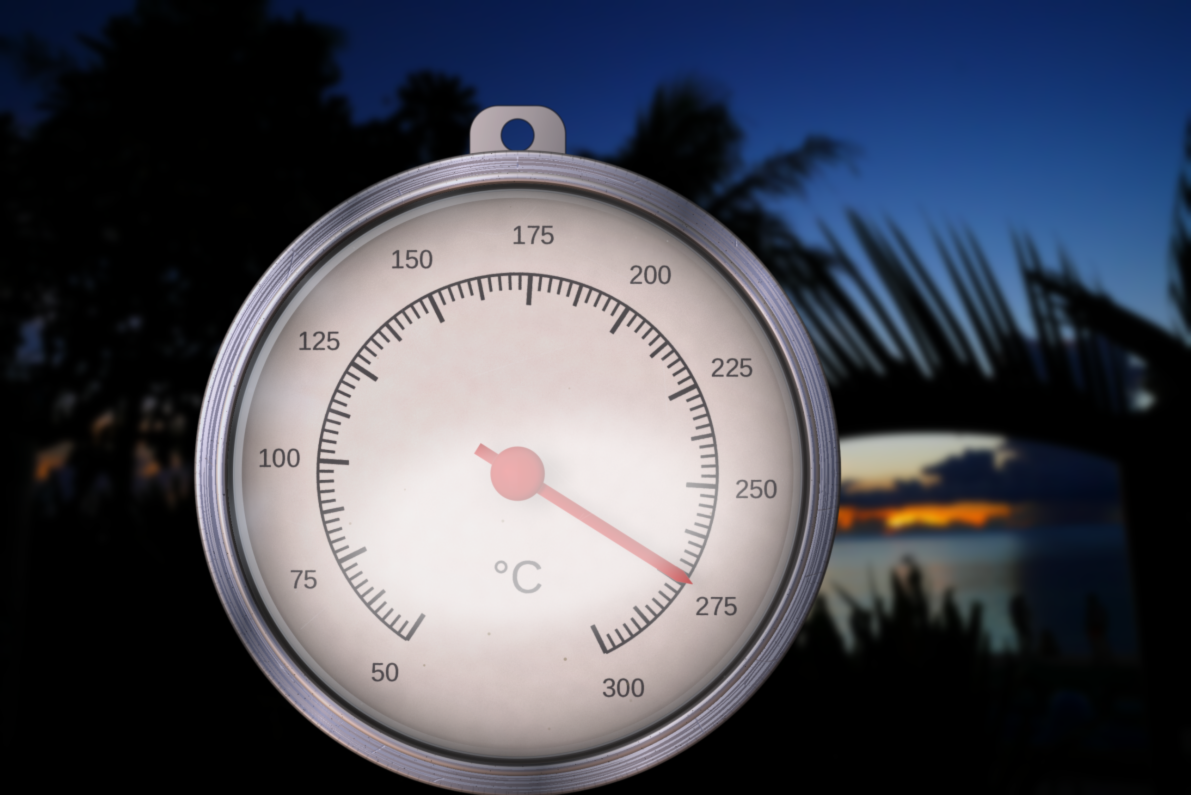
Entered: 273.75,°C
